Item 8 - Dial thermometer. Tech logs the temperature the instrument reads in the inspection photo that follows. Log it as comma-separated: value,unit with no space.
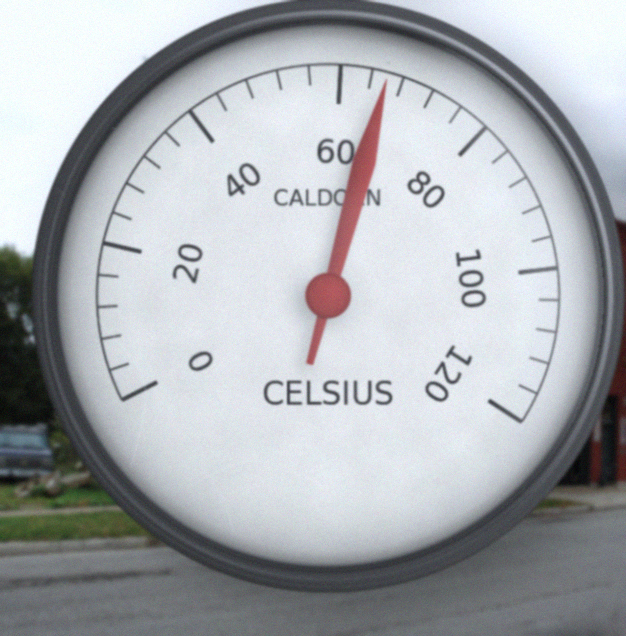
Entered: 66,°C
